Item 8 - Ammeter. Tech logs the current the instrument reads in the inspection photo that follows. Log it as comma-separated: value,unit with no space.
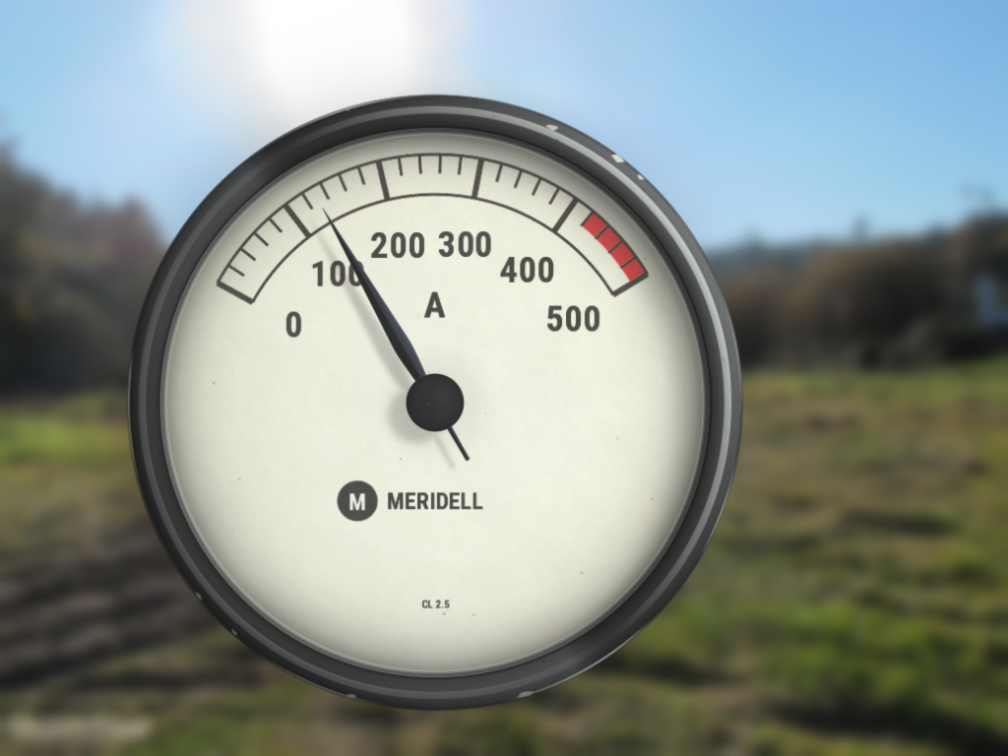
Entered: 130,A
